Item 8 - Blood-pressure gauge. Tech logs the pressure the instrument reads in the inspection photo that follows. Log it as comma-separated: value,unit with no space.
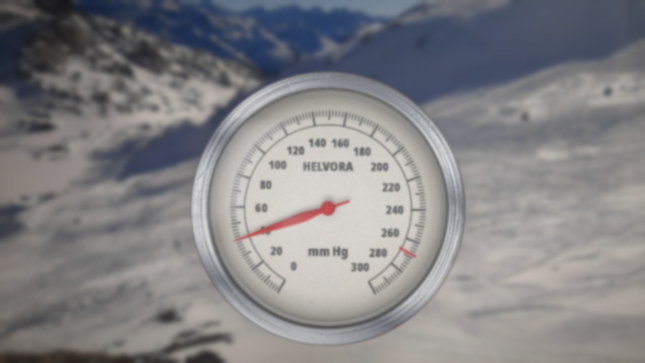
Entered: 40,mmHg
